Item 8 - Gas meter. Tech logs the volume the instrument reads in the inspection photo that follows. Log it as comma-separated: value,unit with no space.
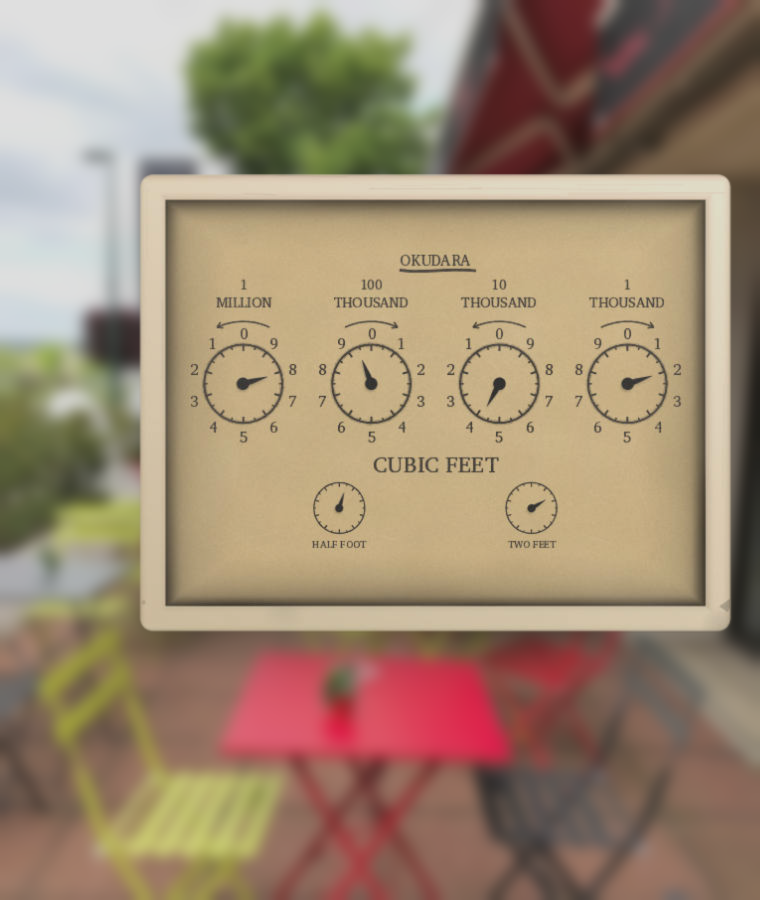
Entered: 794200,ft³
